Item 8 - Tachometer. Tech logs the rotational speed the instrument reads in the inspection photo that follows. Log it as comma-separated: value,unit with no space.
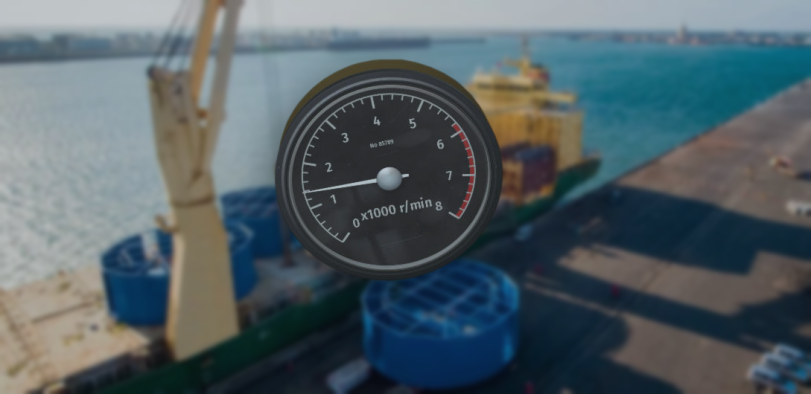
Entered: 1400,rpm
